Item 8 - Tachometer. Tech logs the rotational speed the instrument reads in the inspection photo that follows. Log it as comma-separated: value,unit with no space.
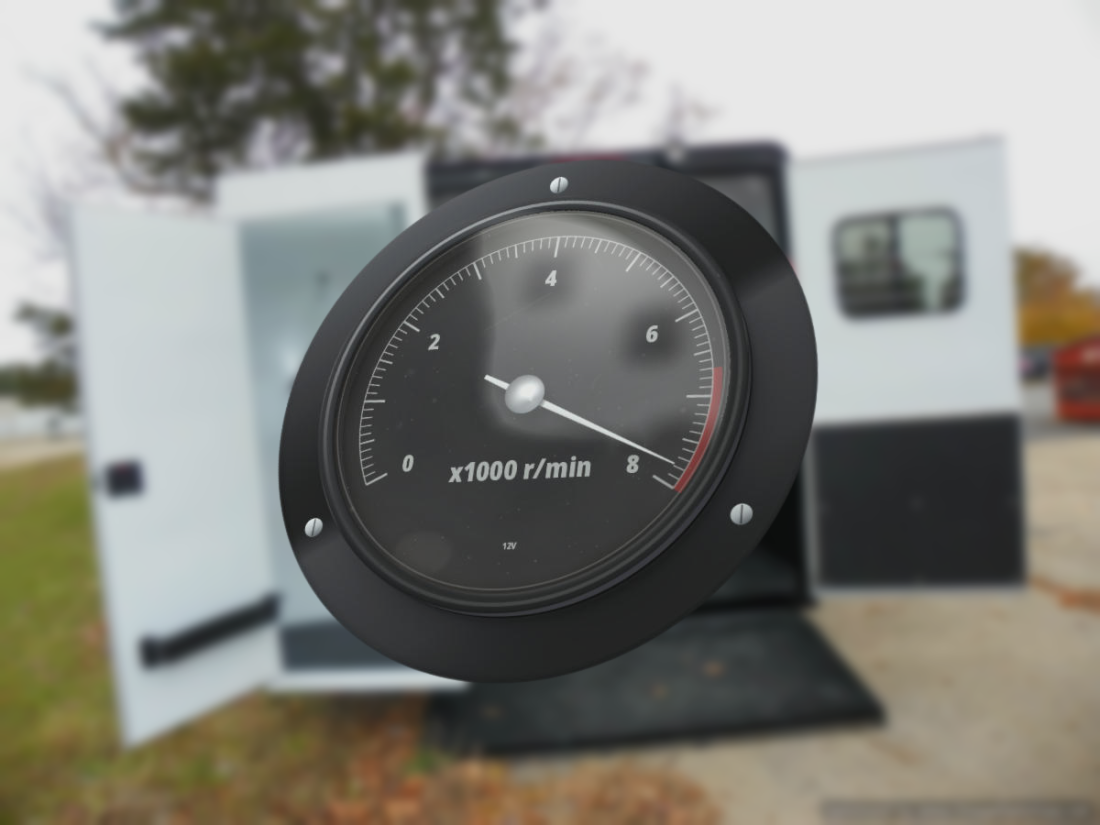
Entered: 7800,rpm
